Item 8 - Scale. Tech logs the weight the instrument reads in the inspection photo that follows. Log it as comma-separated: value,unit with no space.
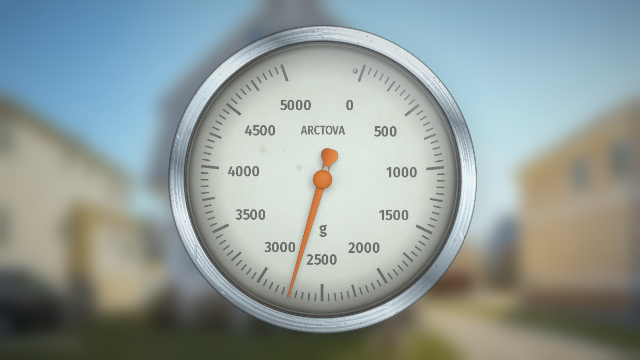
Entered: 2750,g
